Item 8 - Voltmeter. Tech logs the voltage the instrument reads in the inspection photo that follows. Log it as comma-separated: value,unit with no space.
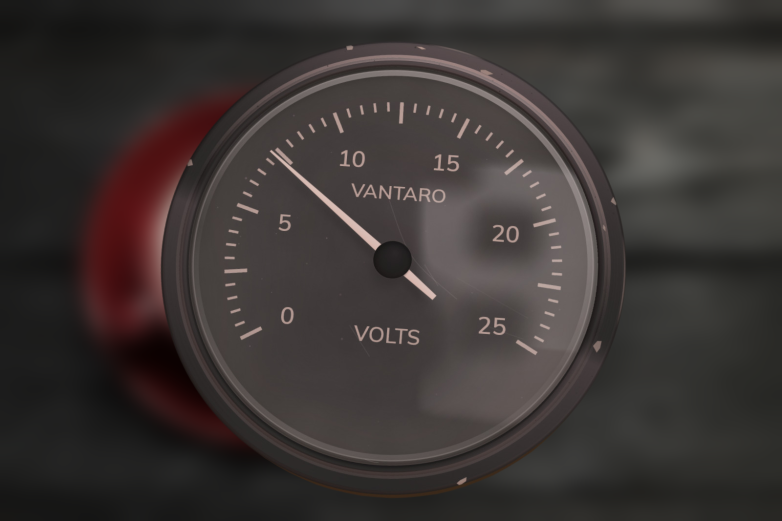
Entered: 7.25,V
